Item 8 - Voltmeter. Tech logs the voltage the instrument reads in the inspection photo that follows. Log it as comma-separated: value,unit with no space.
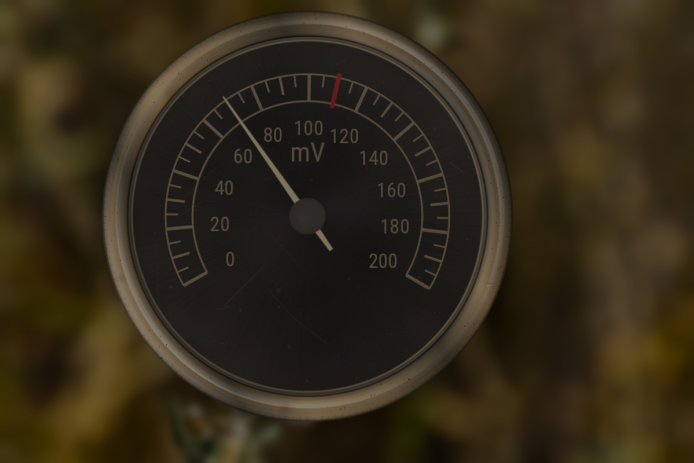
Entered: 70,mV
